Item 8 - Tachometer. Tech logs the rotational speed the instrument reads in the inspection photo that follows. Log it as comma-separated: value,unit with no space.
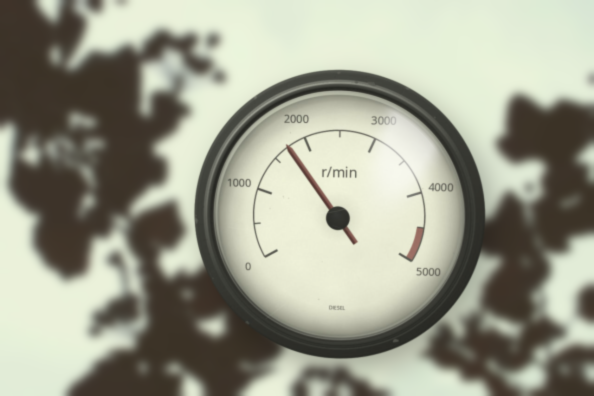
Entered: 1750,rpm
